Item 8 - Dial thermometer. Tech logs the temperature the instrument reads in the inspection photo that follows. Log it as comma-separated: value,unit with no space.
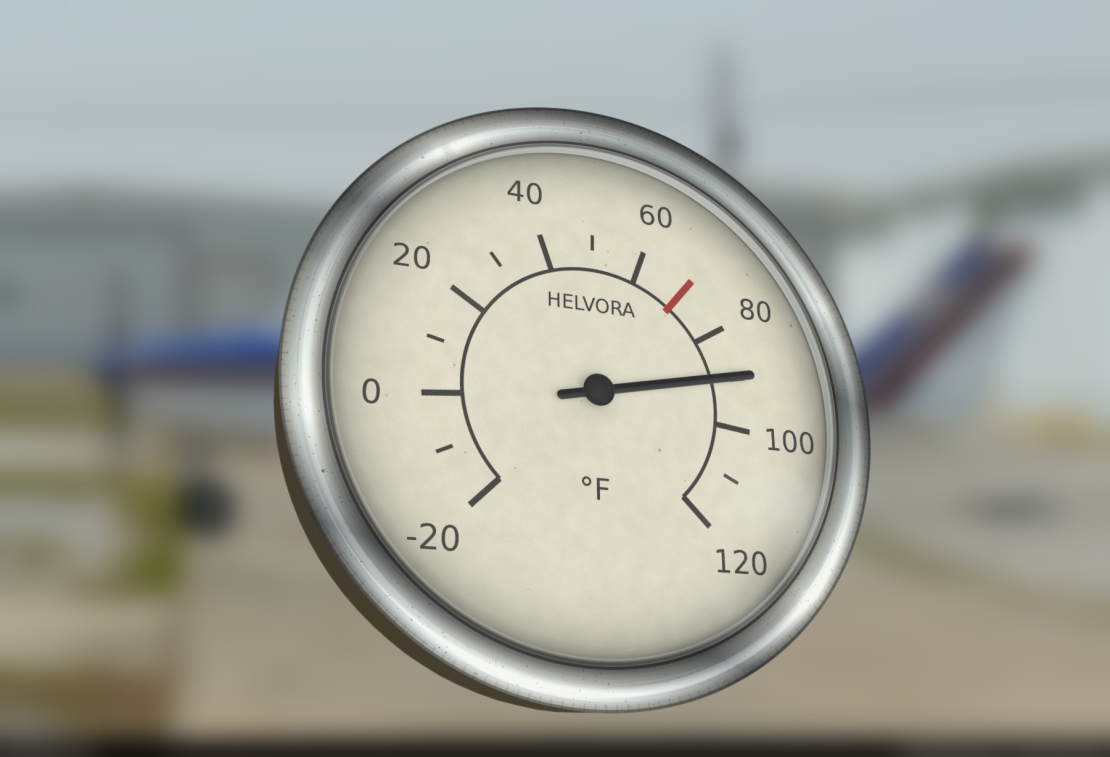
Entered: 90,°F
